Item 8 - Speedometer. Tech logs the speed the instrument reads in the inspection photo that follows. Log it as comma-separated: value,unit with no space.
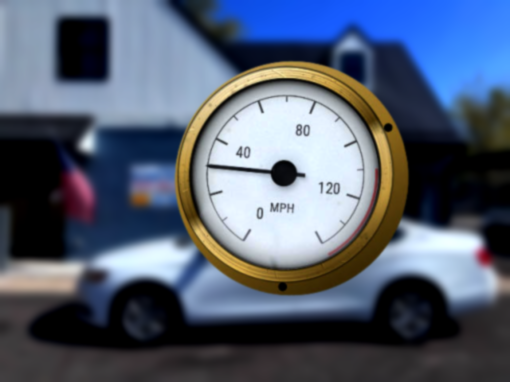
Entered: 30,mph
